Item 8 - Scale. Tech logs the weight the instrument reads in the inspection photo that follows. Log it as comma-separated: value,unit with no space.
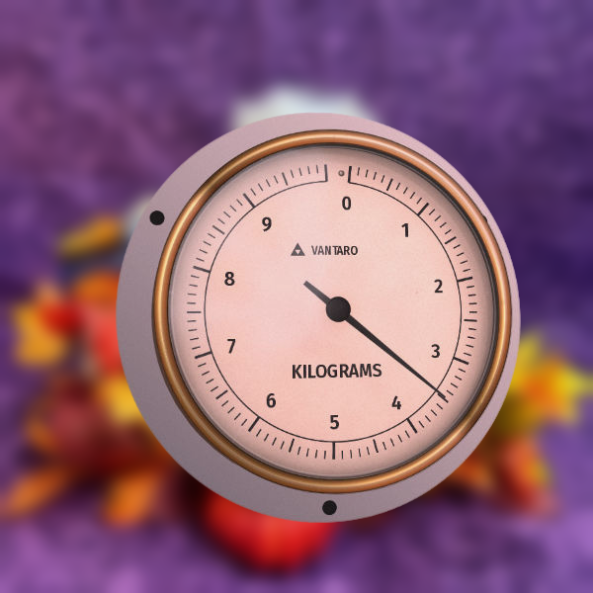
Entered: 3.5,kg
